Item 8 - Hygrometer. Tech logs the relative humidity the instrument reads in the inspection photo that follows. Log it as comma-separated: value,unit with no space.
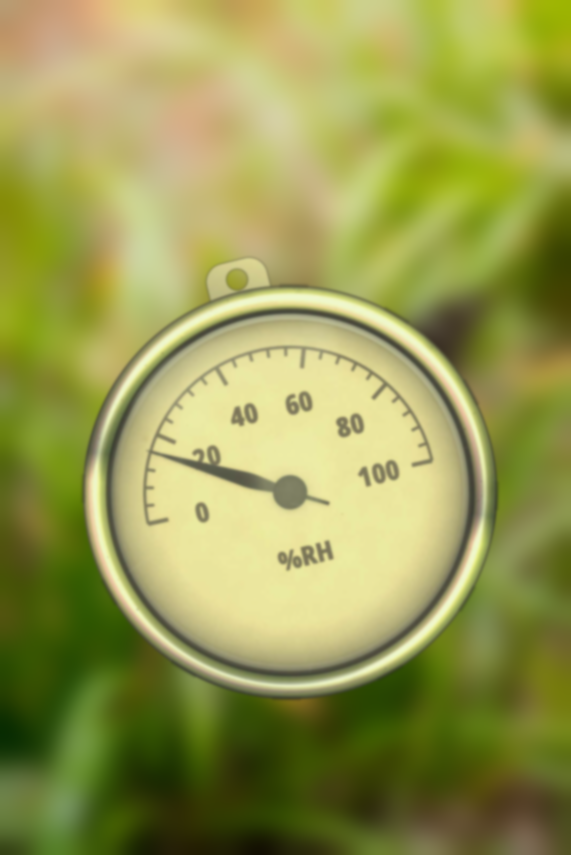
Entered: 16,%
